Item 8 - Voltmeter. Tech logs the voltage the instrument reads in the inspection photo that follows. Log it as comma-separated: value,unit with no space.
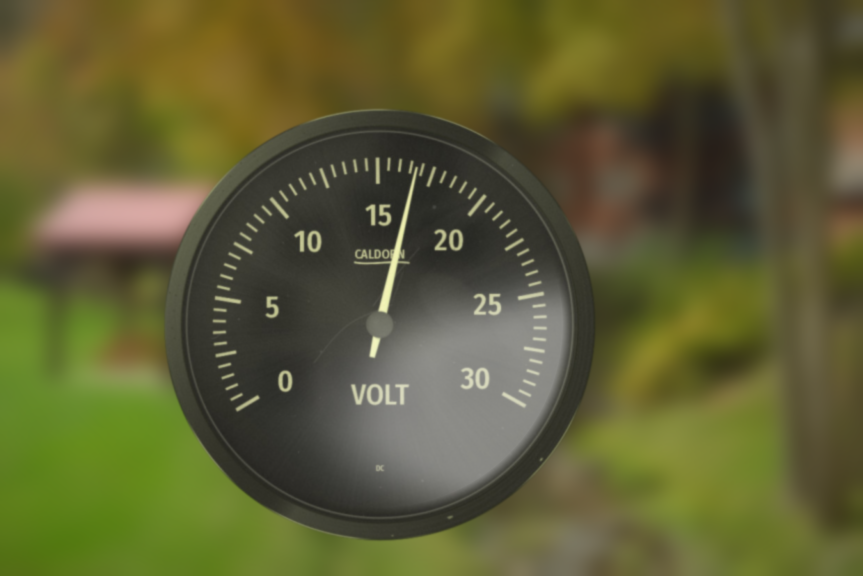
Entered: 16.75,V
